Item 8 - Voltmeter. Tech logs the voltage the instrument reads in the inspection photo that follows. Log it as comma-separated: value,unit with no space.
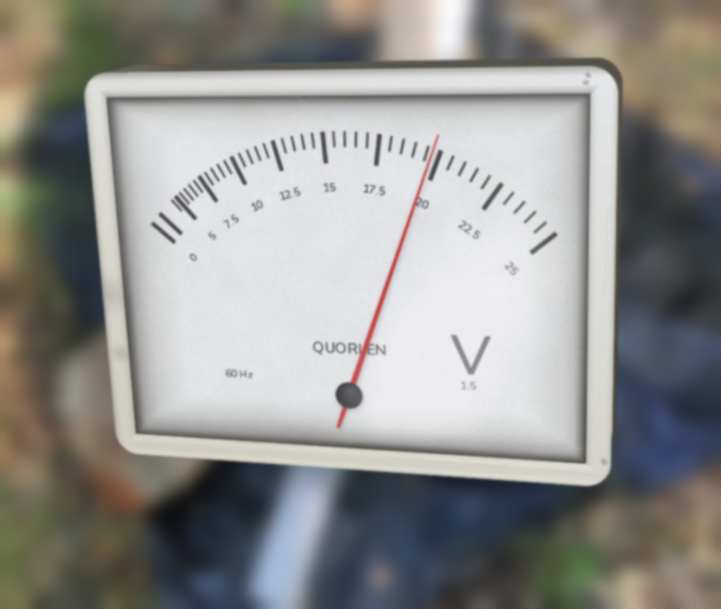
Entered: 19.75,V
